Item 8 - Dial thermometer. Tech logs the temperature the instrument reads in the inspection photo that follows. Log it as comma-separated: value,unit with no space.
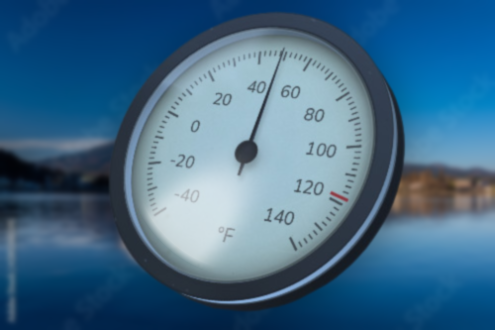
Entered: 50,°F
